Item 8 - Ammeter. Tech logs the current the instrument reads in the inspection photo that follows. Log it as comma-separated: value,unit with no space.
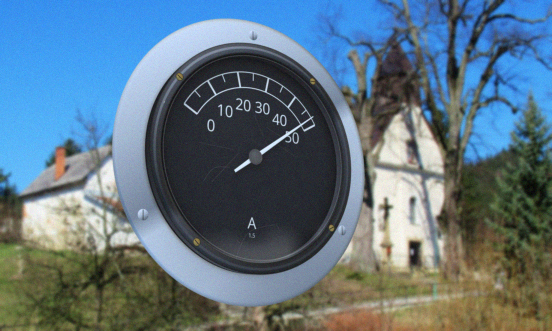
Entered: 47.5,A
